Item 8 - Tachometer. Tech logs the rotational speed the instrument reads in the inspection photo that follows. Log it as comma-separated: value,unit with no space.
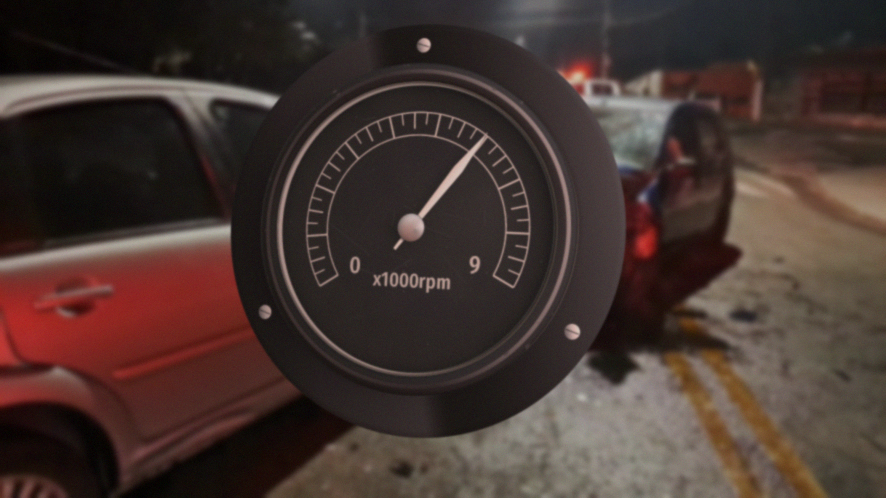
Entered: 6000,rpm
